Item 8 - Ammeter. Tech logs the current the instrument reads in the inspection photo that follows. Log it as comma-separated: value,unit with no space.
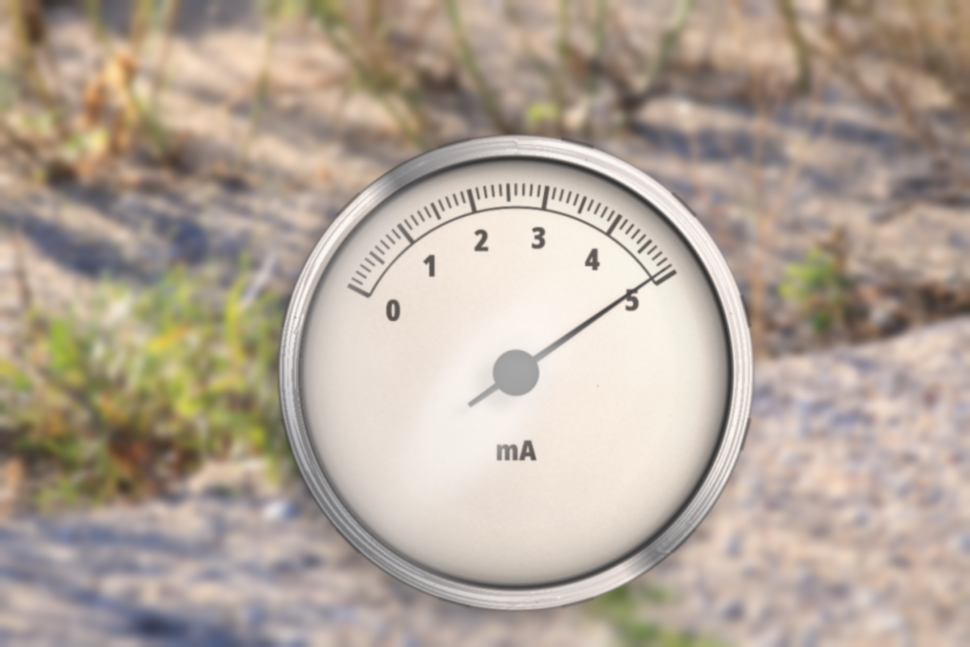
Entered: 4.9,mA
